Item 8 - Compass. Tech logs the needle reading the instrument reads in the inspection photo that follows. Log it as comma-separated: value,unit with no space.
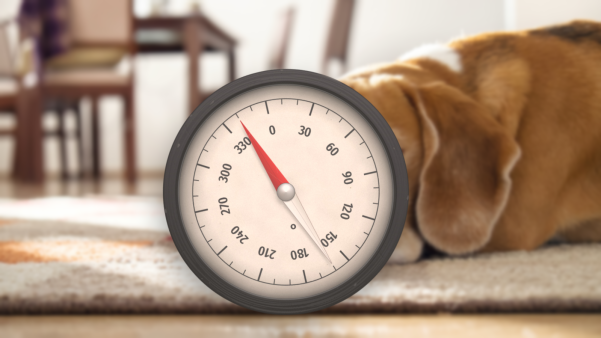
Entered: 340,°
